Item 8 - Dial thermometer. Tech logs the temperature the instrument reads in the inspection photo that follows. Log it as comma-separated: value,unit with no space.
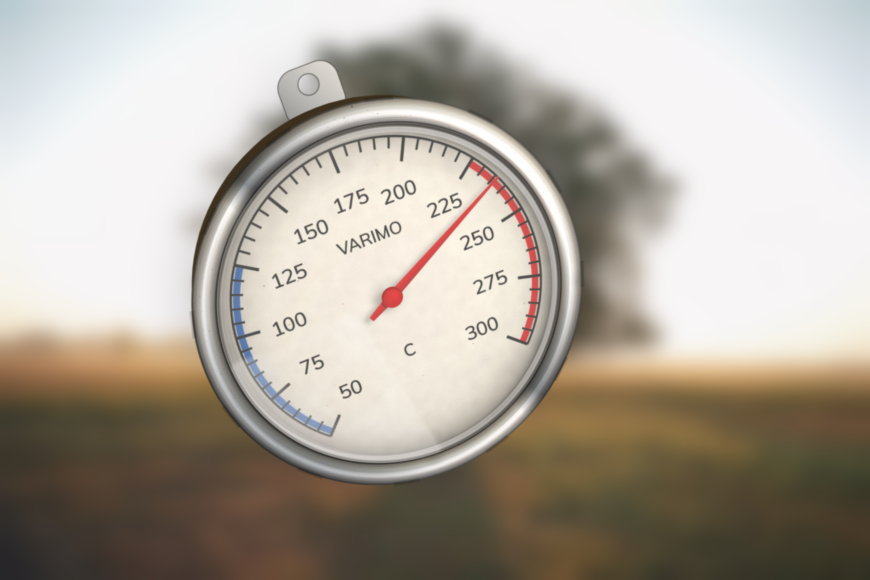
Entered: 235,°C
